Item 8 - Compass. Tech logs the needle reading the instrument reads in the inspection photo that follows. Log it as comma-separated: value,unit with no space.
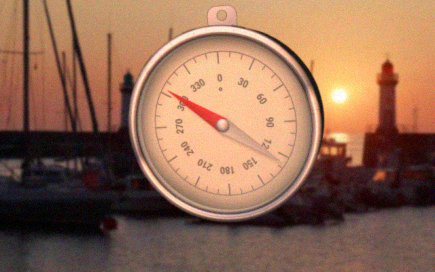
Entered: 305,°
